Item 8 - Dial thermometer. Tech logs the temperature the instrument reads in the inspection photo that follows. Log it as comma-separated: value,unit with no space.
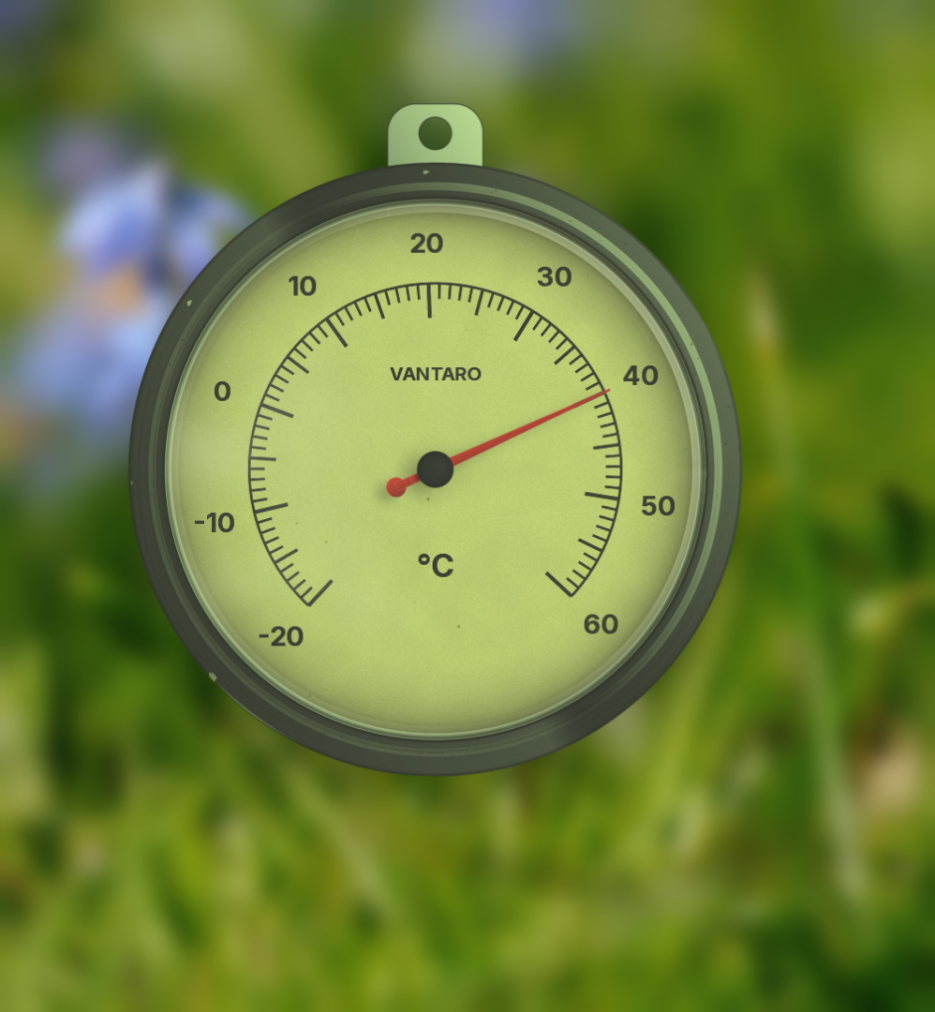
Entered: 40,°C
